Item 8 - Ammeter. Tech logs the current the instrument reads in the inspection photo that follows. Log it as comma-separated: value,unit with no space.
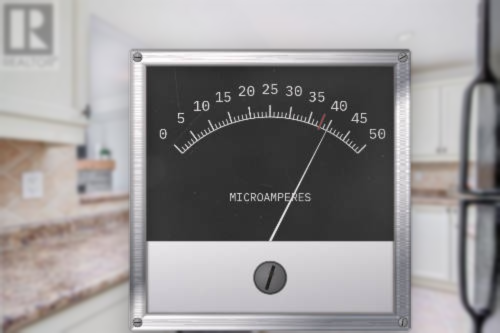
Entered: 40,µA
